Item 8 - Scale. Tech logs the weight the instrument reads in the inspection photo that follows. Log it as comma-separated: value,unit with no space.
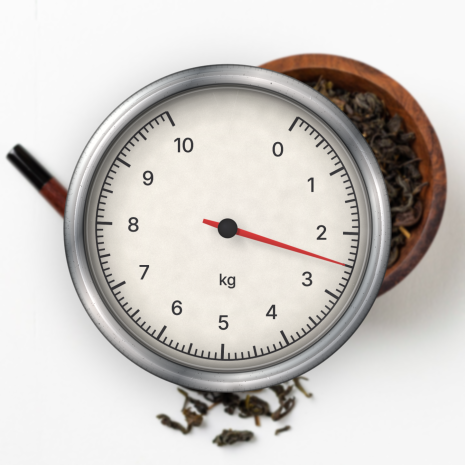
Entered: 2.5,kg
